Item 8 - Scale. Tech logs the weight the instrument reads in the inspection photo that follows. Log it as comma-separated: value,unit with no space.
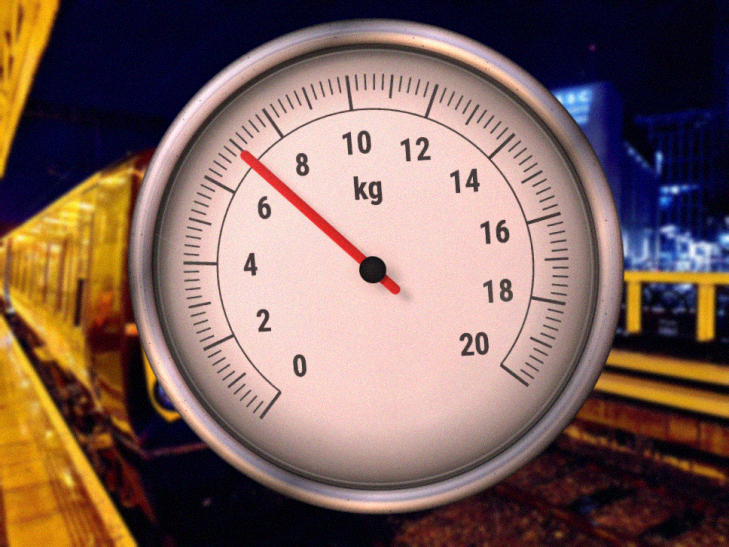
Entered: 7,kg
